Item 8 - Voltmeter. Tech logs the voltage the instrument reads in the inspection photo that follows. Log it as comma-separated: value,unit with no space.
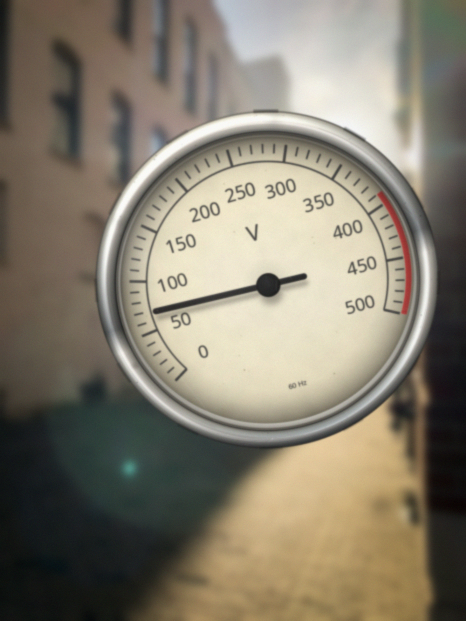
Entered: 70,V
